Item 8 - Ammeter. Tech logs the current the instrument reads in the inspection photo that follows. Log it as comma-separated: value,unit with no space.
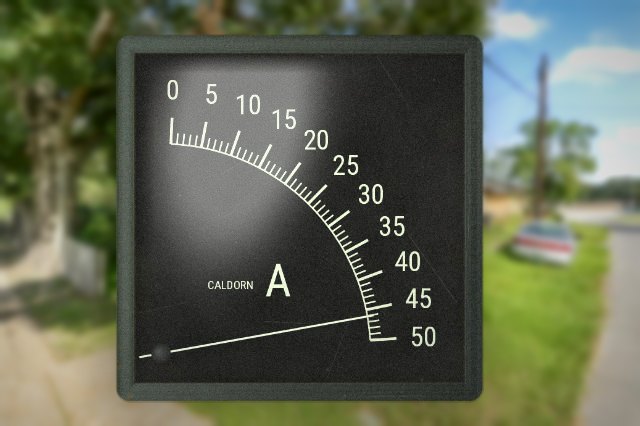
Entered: 46,A
